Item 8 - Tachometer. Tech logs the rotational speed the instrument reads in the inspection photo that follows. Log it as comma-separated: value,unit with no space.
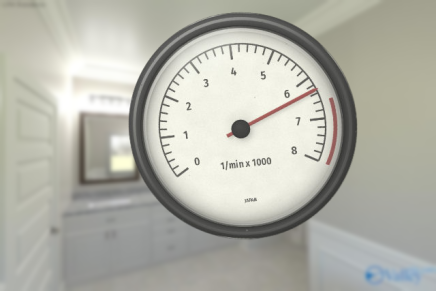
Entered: 6300,rpm
